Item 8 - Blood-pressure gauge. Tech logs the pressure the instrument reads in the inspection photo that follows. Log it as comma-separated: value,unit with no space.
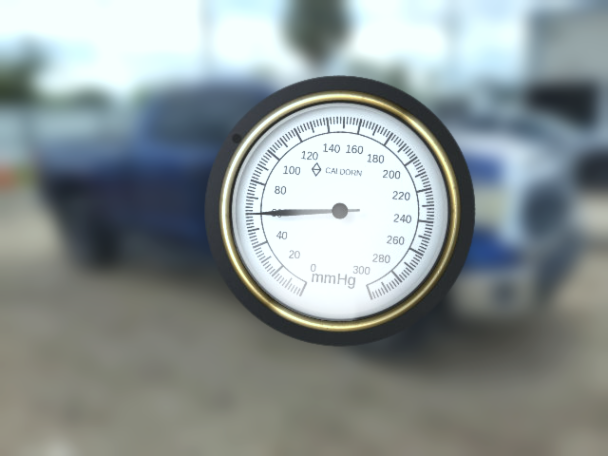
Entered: 60,mmHg
